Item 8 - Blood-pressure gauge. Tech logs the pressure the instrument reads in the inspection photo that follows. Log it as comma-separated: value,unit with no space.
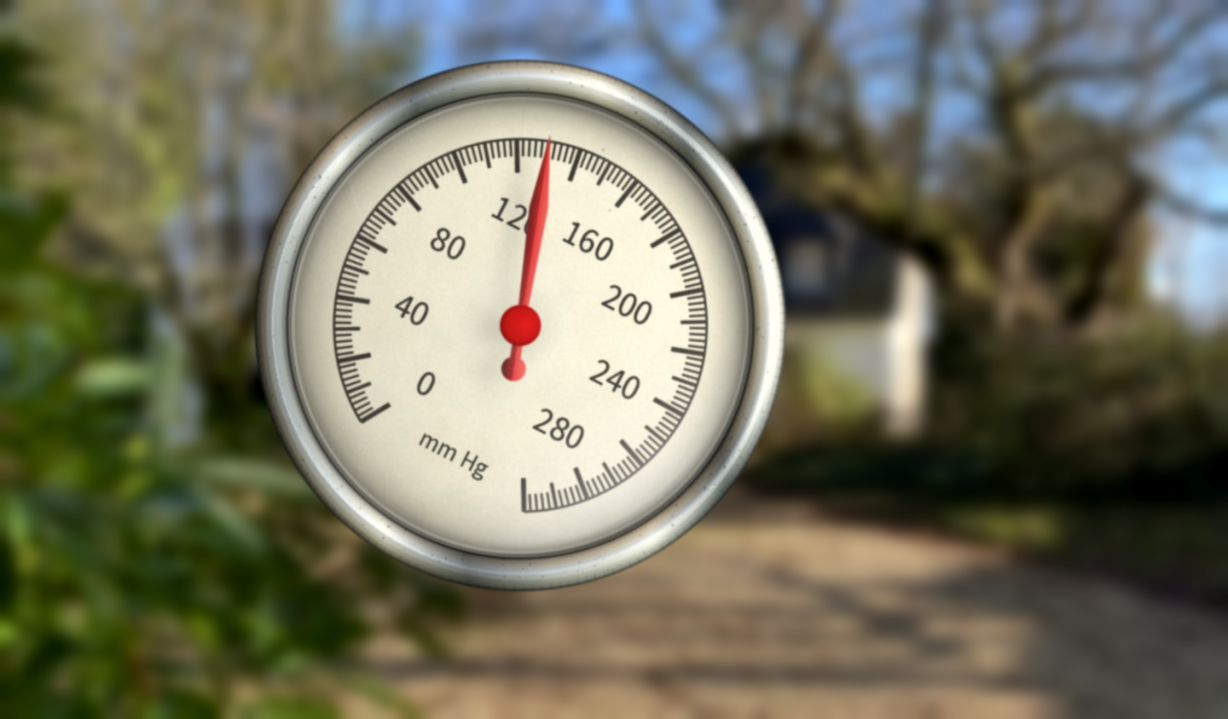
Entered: 130,mmHg
